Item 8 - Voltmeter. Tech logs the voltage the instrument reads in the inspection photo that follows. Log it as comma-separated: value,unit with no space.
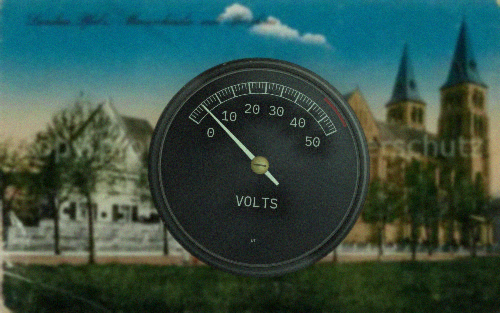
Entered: 5,V
